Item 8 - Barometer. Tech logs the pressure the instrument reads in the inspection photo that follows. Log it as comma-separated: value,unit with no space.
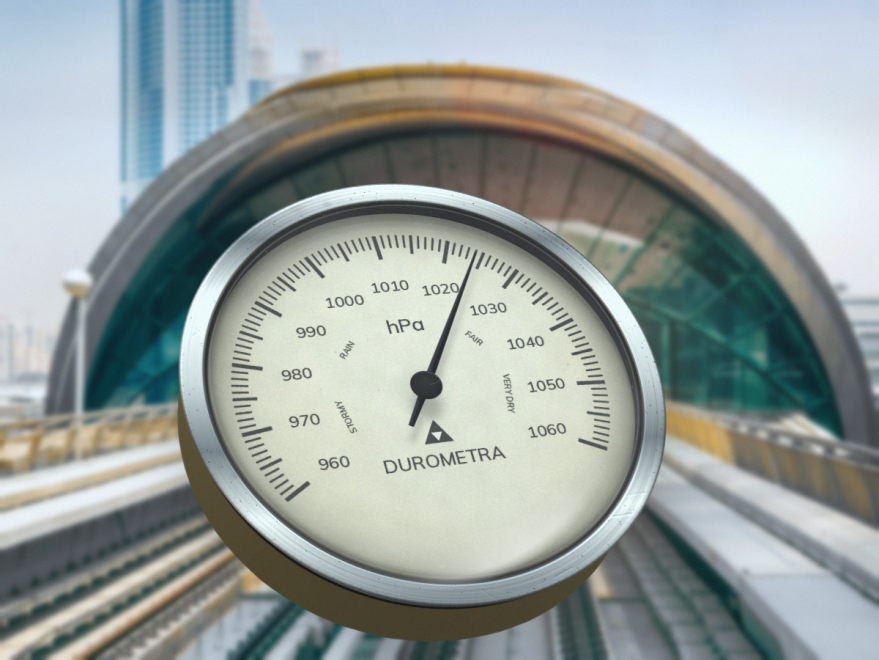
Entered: 1024,hPa
